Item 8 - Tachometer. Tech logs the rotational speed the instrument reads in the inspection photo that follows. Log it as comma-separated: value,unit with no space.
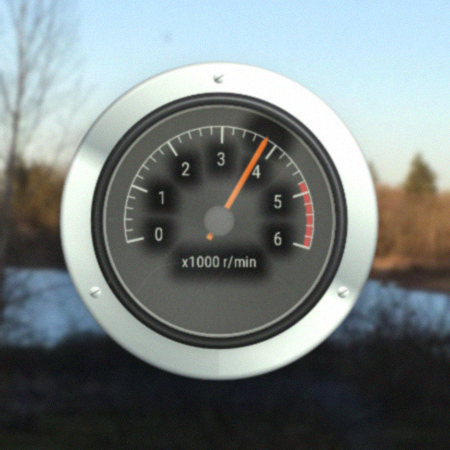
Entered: 3800,rpm
